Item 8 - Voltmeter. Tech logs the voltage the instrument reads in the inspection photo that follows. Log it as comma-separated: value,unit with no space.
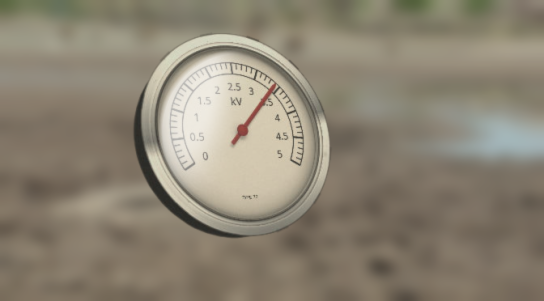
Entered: 3.4,kV
